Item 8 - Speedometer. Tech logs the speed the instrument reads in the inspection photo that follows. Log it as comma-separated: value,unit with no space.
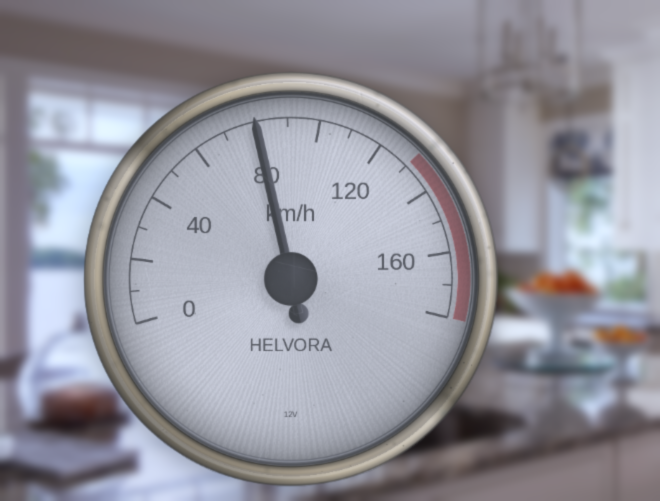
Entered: 80,km/h
